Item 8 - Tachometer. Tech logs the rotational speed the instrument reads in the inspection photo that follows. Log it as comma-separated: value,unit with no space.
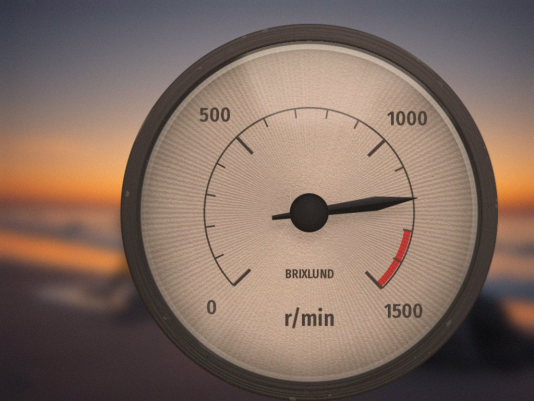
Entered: 1200,rpm
